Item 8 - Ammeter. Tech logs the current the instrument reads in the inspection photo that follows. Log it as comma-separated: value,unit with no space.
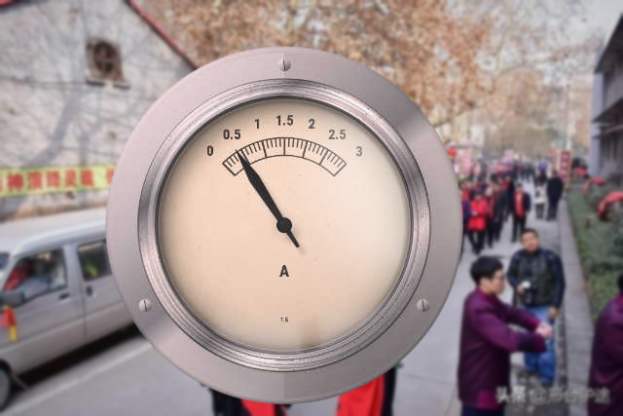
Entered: 0.4,A
